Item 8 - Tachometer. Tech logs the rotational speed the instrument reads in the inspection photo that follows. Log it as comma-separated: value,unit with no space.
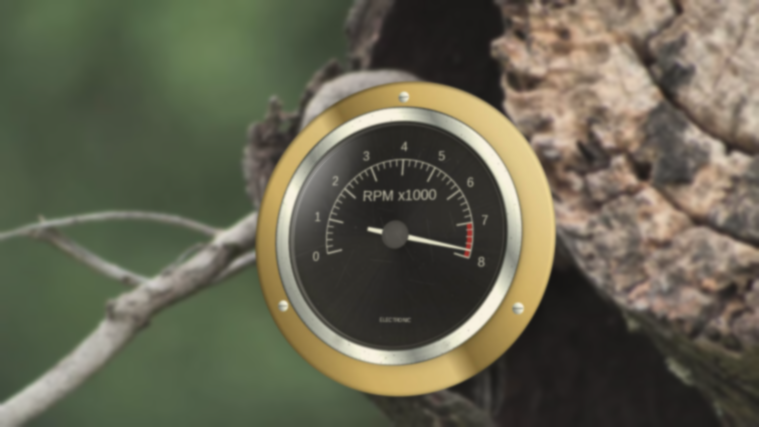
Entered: 7800,rpm
